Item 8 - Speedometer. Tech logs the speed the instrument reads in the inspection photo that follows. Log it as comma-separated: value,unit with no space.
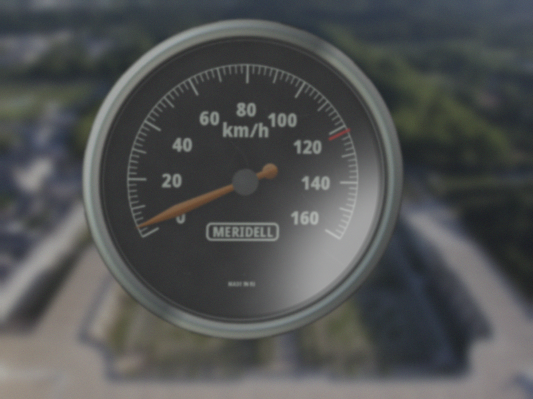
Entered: 4,km/h
